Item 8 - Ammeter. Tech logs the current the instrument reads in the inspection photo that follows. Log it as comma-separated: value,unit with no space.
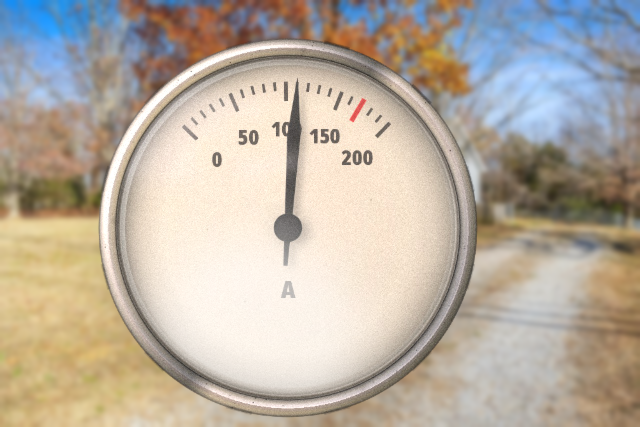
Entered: 110,A
